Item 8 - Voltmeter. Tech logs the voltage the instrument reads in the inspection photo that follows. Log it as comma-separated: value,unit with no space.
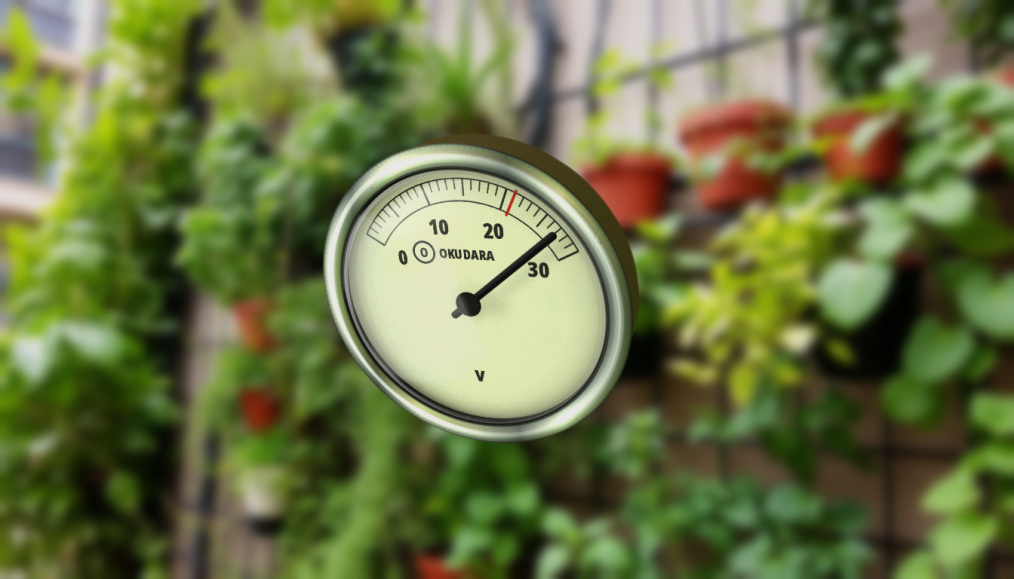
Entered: 27,V
